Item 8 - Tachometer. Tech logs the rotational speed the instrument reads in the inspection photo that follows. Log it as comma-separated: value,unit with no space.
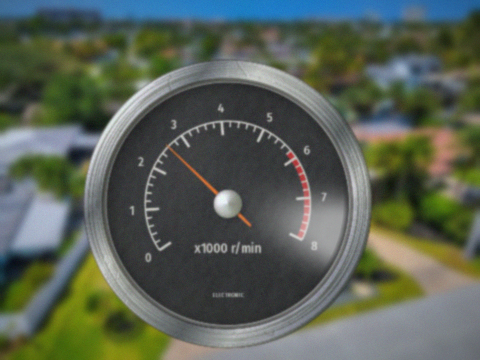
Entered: 2600,rpm
